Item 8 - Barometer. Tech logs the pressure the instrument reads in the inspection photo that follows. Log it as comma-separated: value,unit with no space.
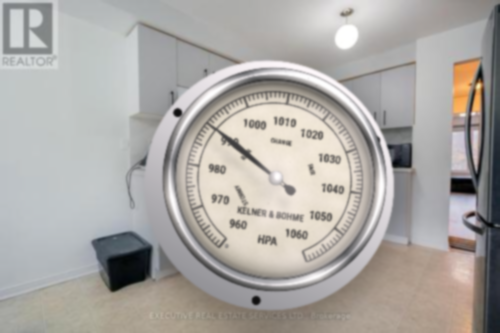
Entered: 990,hPa
